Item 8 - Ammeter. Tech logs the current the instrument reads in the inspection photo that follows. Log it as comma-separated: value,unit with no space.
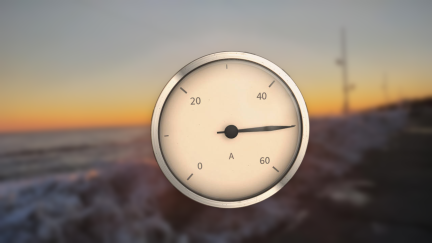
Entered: 50,A
